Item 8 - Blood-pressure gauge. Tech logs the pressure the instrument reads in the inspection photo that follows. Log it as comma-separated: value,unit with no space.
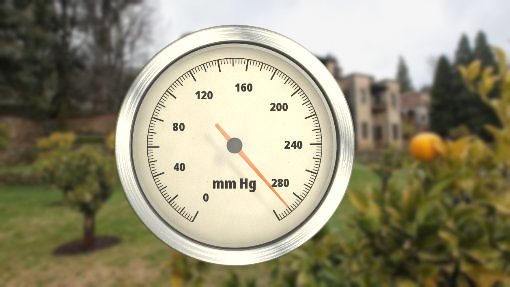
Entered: 290,mmHg
